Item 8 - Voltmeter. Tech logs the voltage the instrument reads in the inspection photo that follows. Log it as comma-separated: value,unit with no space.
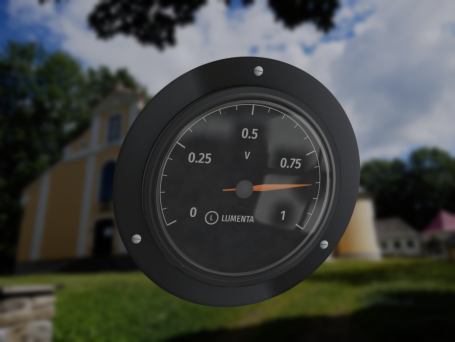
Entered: 0.85,V
